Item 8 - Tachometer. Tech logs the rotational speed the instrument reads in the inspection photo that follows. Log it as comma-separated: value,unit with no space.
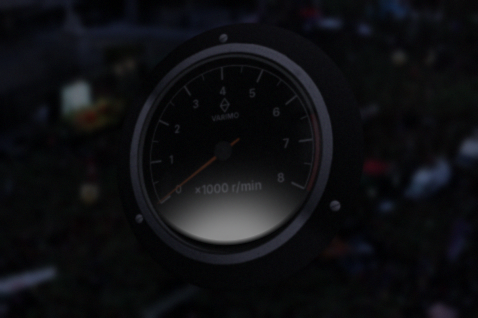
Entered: 0,rpm
